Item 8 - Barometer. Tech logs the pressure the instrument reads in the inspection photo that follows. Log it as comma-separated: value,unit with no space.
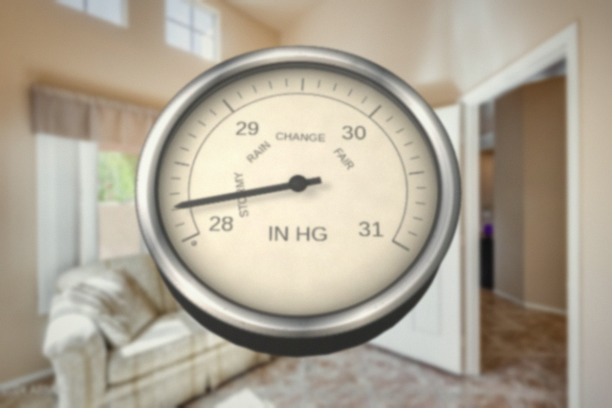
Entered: 28.2,inHg
